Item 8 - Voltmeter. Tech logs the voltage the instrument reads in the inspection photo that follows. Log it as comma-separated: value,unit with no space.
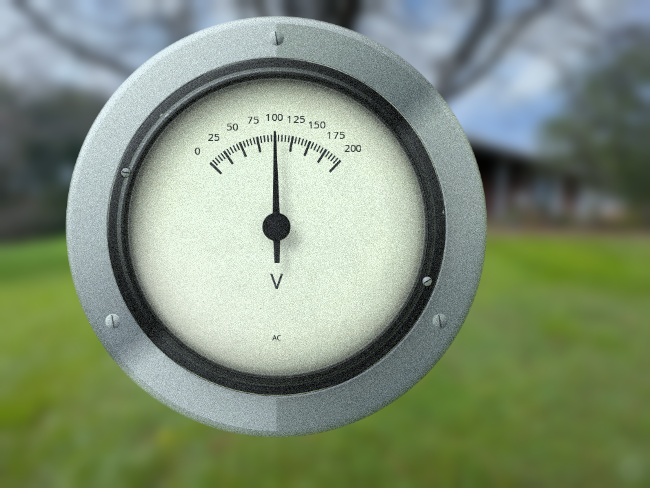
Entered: 100,V
